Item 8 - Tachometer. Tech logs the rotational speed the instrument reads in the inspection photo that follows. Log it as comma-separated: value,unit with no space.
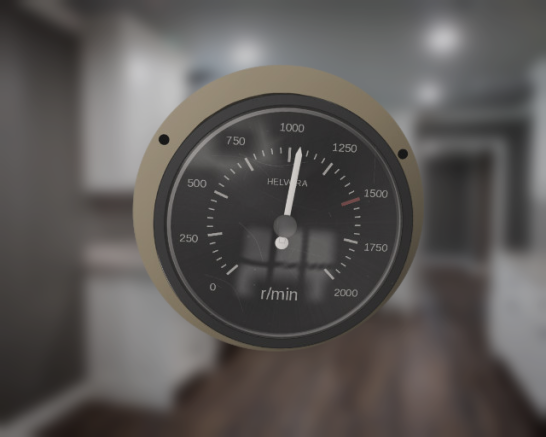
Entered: 1050,rpm
